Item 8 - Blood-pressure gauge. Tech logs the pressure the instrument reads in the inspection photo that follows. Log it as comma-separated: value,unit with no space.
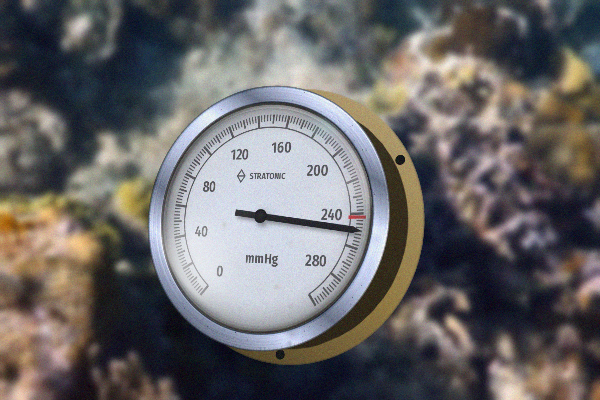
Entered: 250,mmHg
